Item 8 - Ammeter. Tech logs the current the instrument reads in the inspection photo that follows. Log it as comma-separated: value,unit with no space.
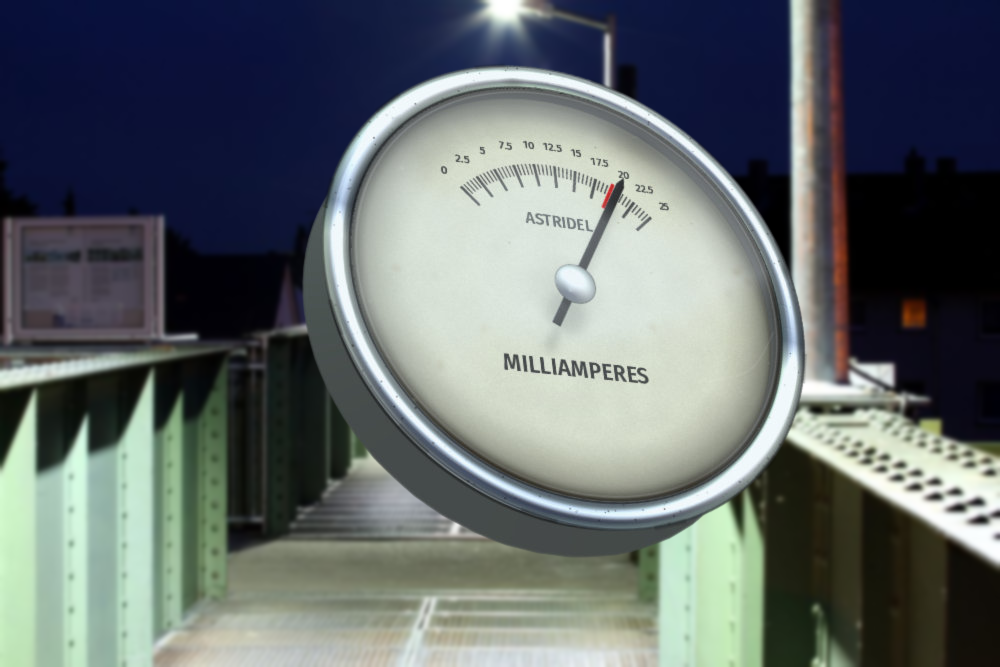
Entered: 20,mA
